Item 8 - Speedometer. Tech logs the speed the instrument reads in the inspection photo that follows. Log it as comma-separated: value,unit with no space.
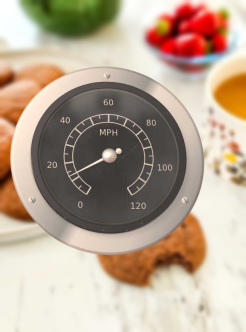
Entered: 12.5,mph
